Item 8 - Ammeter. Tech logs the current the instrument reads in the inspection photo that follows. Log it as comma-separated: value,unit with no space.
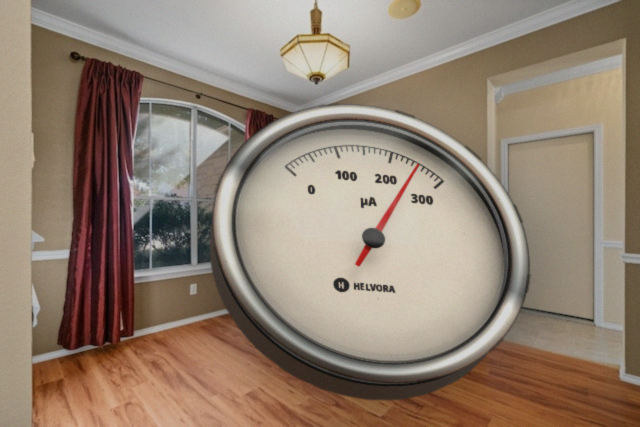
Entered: 250,µA
